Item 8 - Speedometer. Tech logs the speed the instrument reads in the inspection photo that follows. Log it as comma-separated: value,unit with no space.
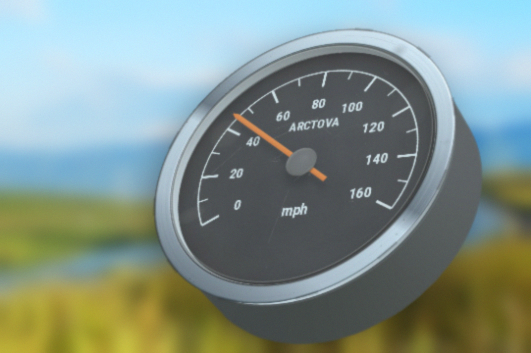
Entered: 45,mph
